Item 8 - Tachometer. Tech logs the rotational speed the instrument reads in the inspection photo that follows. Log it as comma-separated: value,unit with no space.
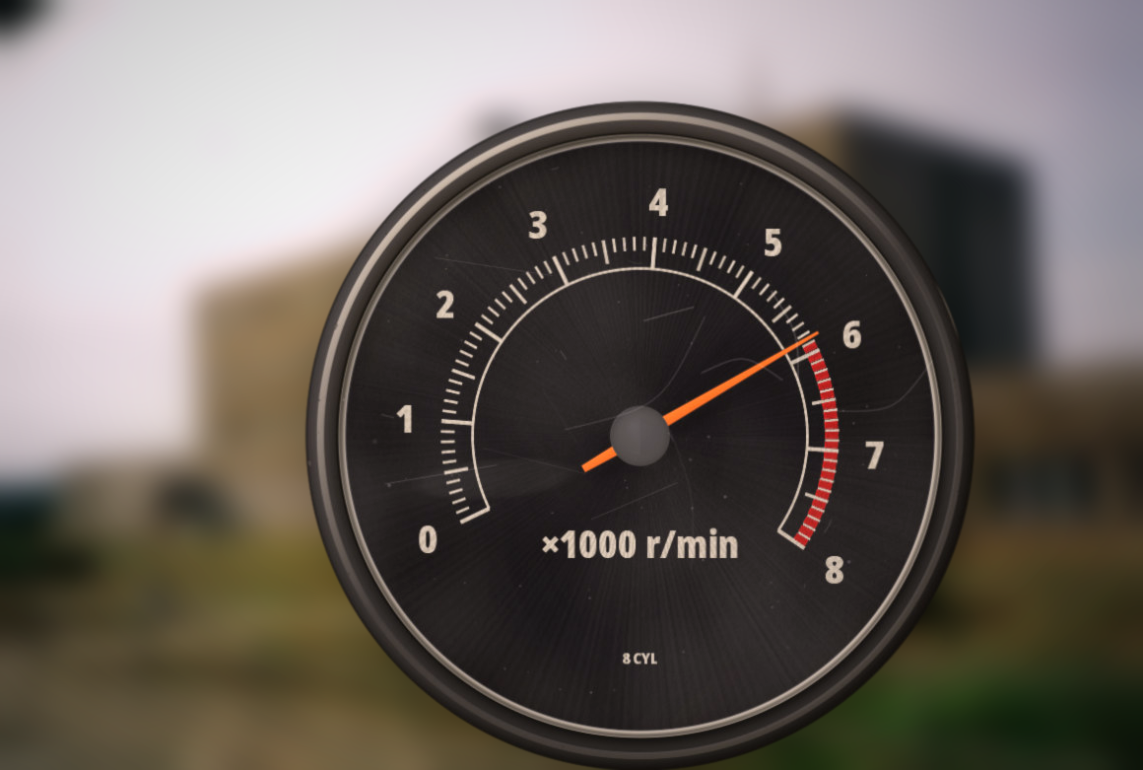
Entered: 5850,rpm
